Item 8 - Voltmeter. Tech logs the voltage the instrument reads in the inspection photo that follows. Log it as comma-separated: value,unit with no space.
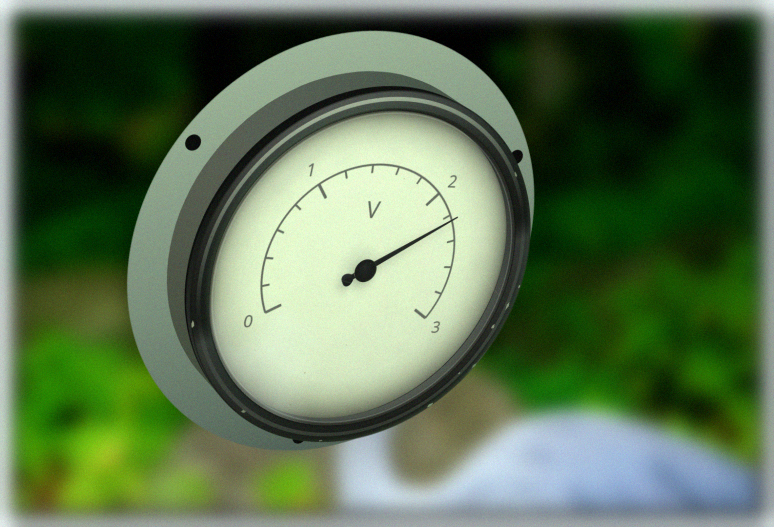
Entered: 2.2,V
